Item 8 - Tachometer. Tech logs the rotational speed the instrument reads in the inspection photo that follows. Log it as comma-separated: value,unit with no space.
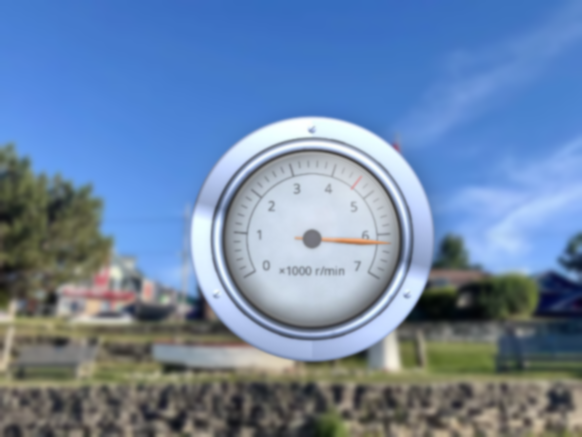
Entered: 6200,rpm
